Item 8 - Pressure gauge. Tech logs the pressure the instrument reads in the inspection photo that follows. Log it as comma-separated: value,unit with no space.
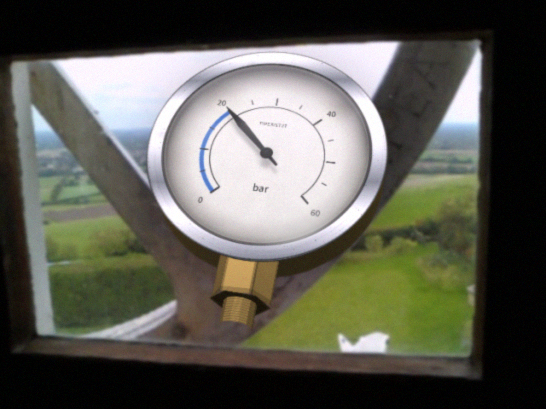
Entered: 20,bar
